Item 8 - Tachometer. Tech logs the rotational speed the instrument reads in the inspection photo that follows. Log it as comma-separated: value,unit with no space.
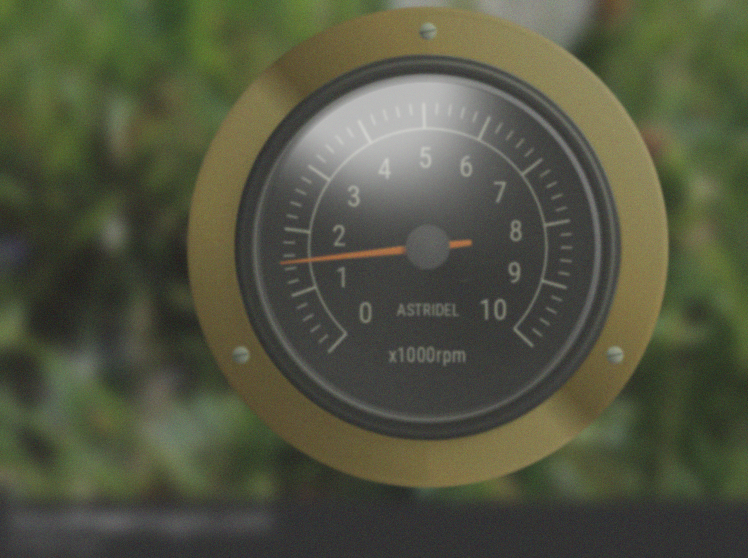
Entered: 1500,rpm
